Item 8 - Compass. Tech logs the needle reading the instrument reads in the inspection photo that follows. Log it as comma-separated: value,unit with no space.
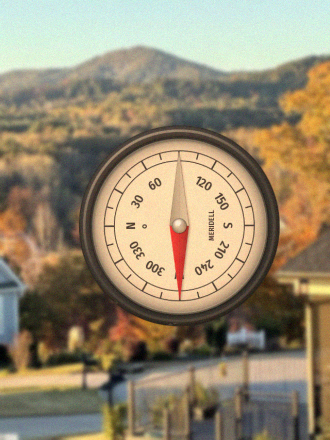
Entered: 270,°
